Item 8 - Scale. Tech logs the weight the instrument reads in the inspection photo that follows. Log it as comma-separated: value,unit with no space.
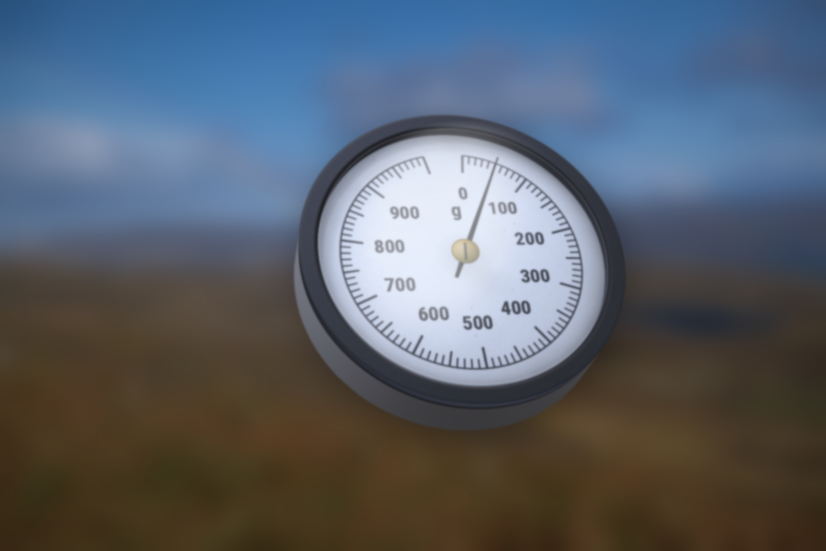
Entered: 50,g
